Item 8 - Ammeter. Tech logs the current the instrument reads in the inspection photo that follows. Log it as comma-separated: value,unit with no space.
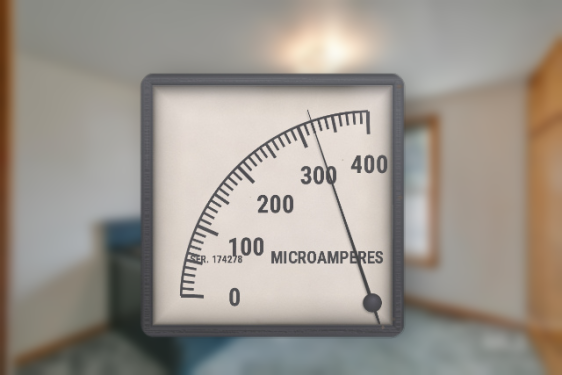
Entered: 320,µA
